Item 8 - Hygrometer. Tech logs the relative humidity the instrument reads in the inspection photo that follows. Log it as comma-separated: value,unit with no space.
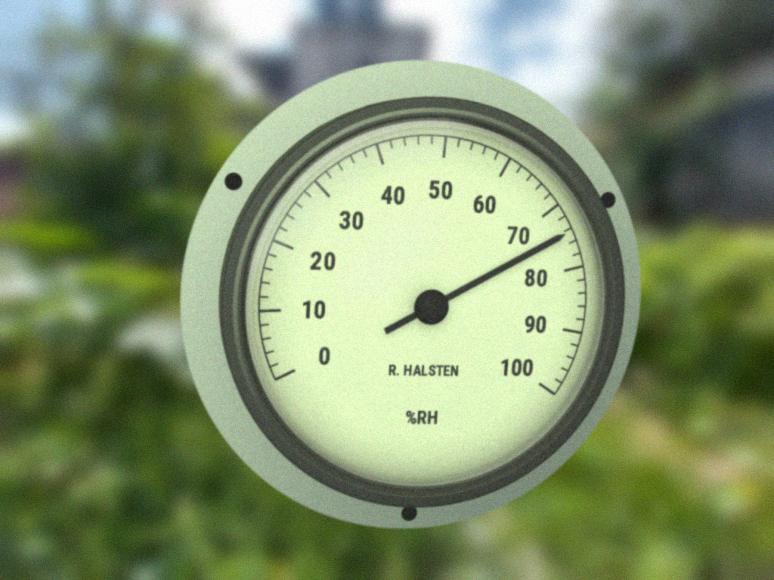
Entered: 74,%
